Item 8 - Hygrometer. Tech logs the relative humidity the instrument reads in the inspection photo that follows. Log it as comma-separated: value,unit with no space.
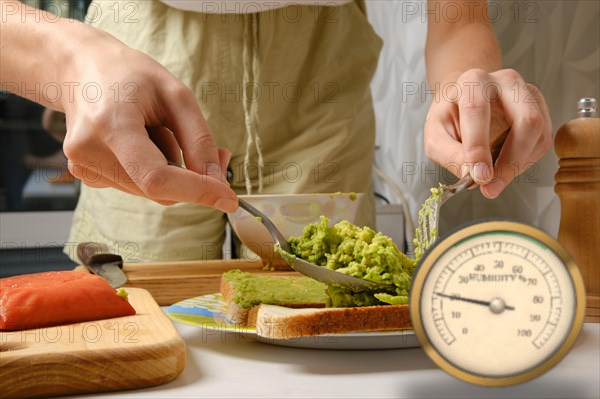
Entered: 20,%
